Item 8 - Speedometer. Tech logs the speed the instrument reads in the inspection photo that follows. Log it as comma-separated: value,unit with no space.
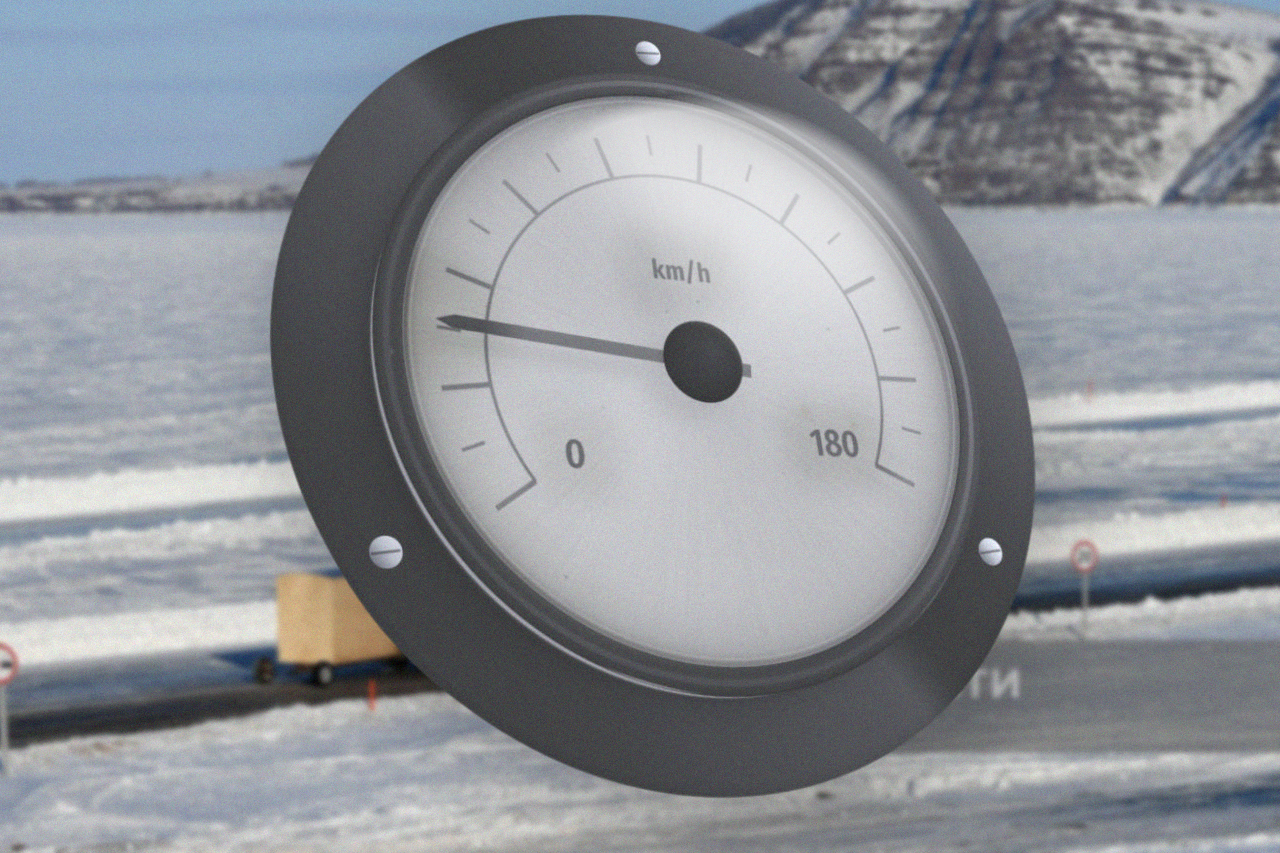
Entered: 30,km/h
